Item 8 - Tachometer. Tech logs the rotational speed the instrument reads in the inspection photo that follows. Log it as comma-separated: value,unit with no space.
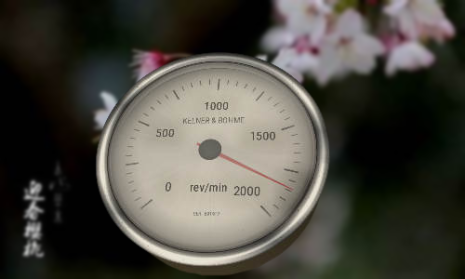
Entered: 1850,rpm
